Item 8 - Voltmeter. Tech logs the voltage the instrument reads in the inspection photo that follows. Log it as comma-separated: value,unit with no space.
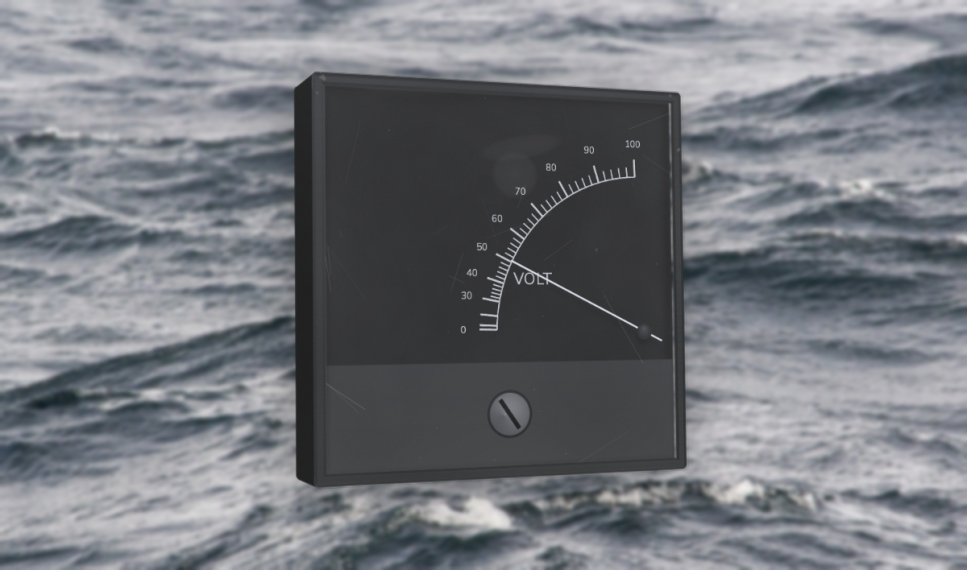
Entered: 50,V
